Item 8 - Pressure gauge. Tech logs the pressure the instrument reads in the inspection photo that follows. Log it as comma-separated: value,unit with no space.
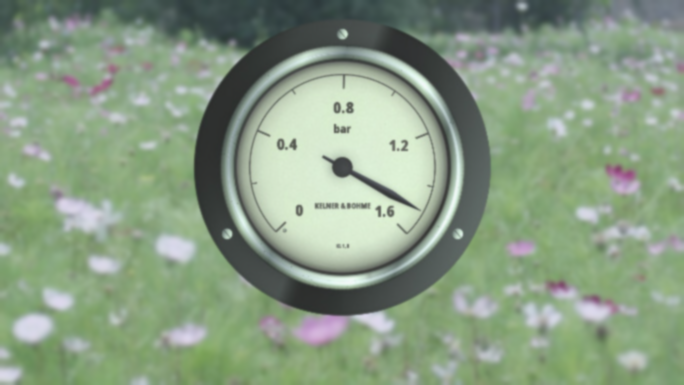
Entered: 1.5,bar
